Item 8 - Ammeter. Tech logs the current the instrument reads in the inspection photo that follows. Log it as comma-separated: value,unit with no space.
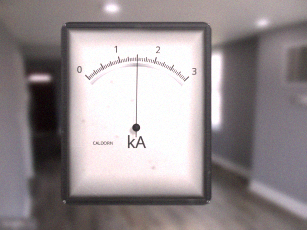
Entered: 1.5,kA
